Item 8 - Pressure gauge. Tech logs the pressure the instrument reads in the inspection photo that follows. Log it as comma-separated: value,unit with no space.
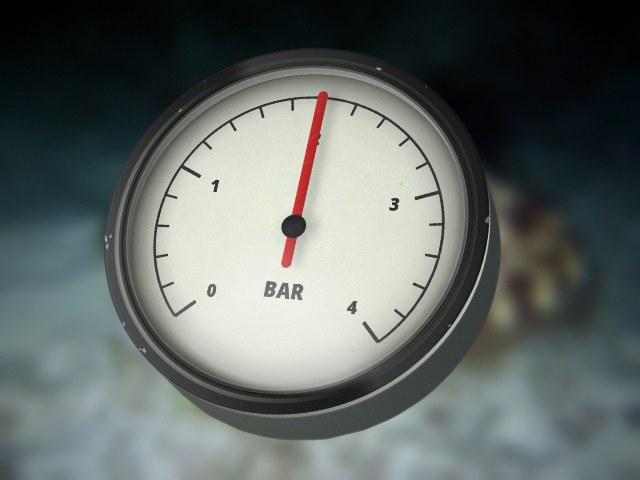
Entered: 2,bar
